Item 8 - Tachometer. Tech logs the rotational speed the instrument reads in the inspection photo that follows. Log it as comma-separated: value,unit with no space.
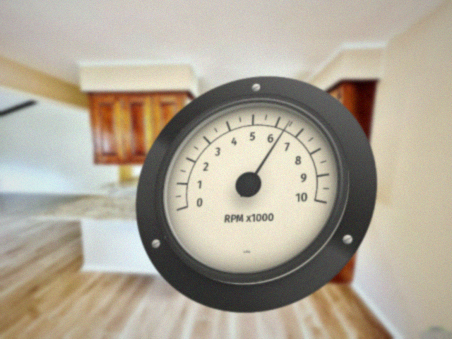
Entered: 6500,rpm
